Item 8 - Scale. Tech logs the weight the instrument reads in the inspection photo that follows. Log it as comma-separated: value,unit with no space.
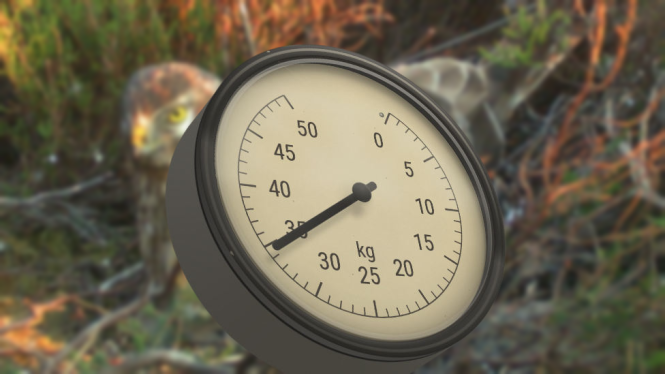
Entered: 34.5,kg
